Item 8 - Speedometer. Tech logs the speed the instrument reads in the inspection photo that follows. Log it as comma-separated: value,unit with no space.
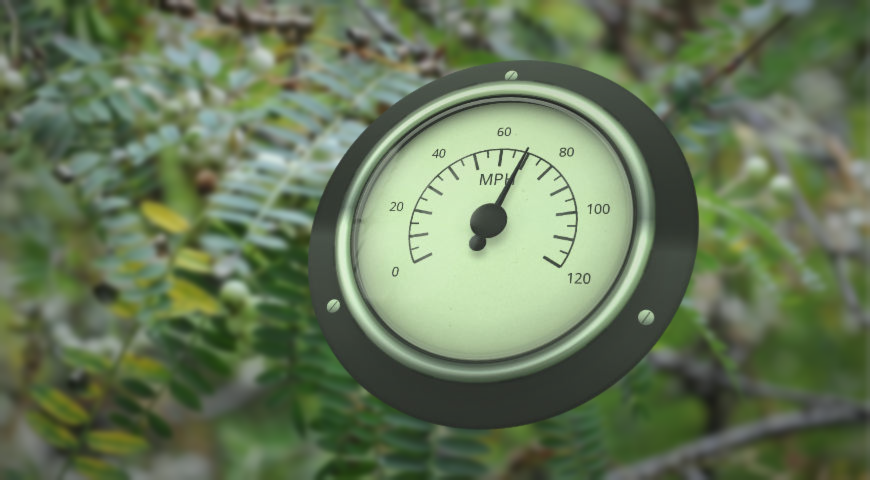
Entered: 70,mph
